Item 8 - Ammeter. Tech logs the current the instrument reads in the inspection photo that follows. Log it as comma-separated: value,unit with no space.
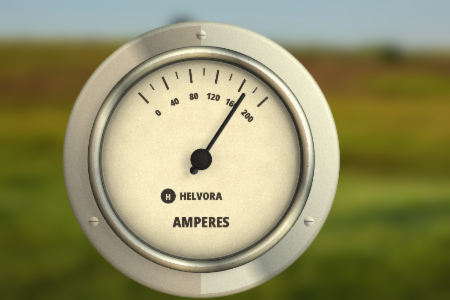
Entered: 170,A
